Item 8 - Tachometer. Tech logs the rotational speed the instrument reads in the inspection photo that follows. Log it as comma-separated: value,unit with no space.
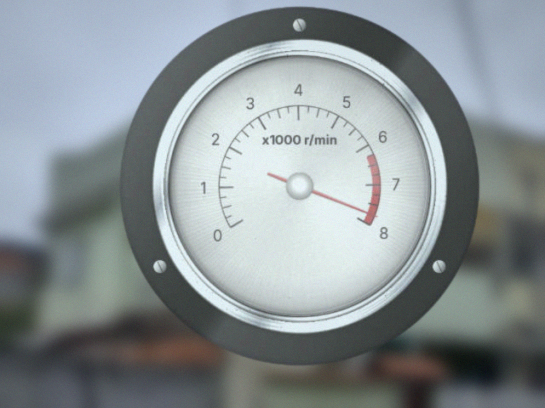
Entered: 7750,rpm
